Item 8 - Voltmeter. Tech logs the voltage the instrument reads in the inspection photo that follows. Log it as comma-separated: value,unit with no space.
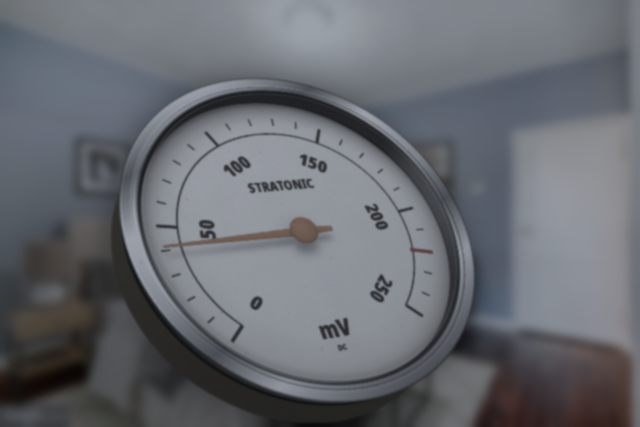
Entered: 40,mV
